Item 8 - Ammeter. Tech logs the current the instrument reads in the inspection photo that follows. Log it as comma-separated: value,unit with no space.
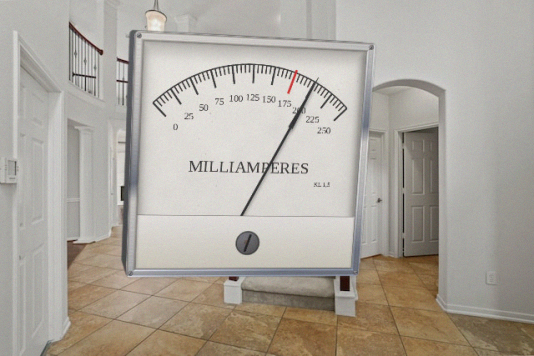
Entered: 200,mA
